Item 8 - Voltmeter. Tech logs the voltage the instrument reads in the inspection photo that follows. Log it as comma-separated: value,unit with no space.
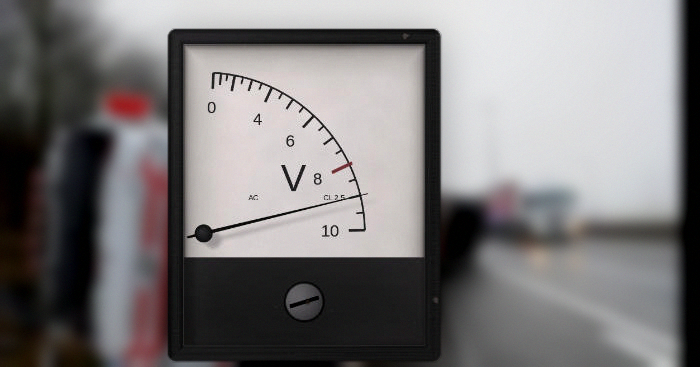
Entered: 9,V
